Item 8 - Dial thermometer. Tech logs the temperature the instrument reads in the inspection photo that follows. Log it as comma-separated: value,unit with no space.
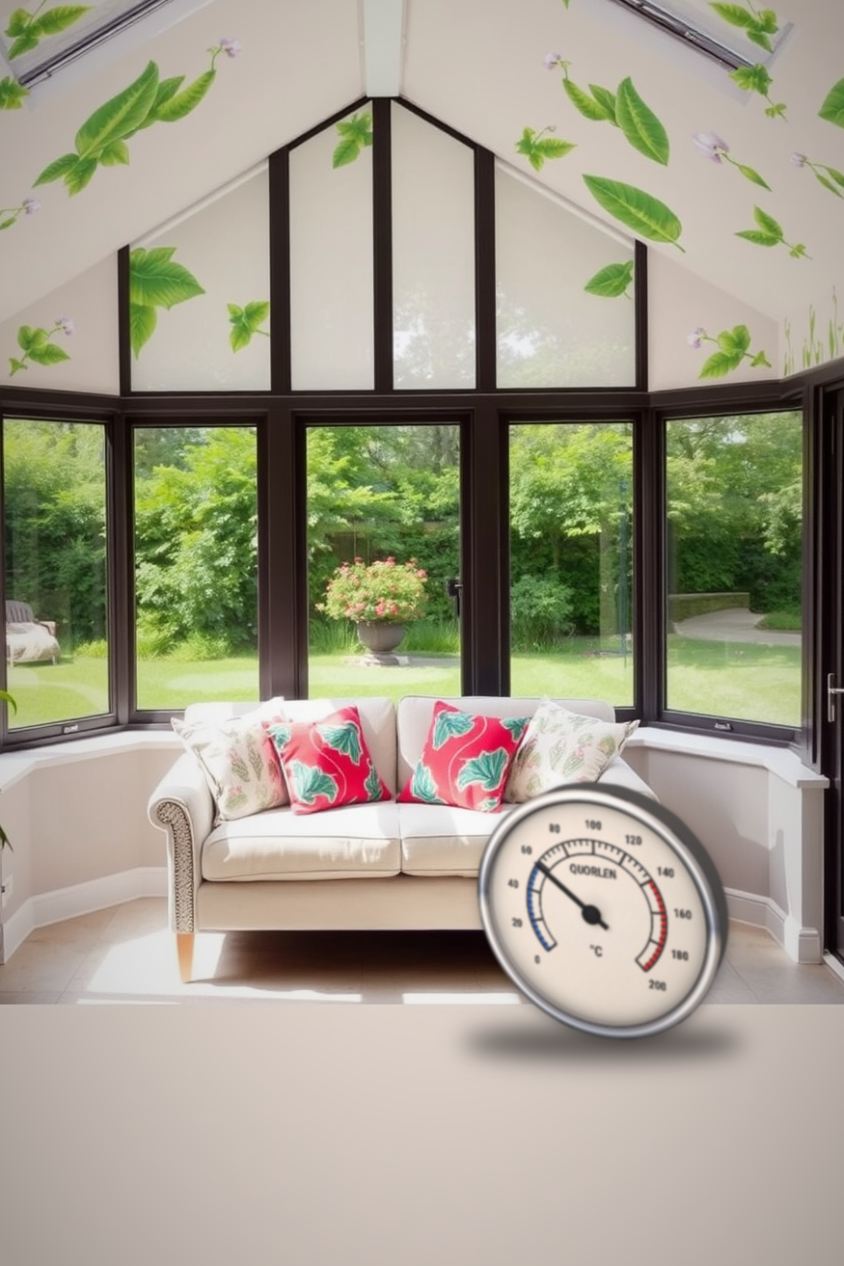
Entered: 60,°C
